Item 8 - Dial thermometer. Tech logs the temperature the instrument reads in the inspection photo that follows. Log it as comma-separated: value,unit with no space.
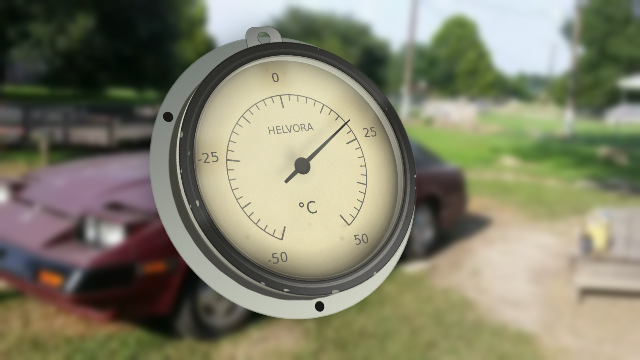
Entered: 20,°C
